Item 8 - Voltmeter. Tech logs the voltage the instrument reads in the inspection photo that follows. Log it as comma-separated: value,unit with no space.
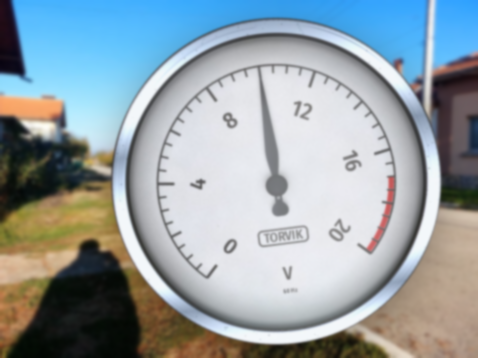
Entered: 10,V
